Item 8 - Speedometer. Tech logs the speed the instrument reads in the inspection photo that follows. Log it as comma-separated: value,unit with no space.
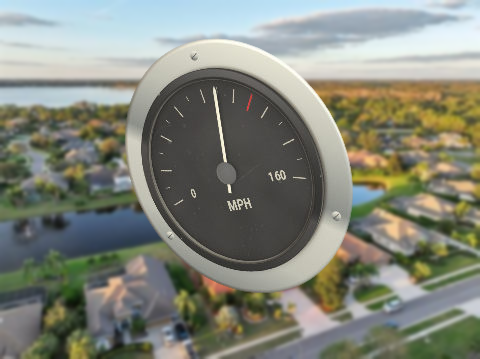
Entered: 90,mph
